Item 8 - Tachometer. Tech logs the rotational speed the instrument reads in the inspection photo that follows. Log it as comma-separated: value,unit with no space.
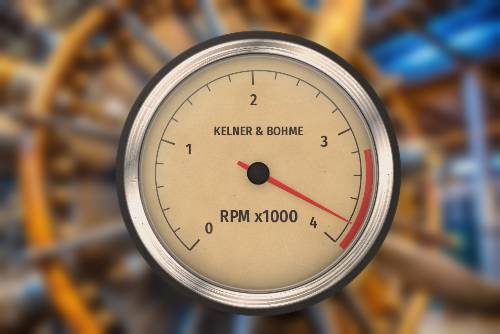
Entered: 3800,rpm
